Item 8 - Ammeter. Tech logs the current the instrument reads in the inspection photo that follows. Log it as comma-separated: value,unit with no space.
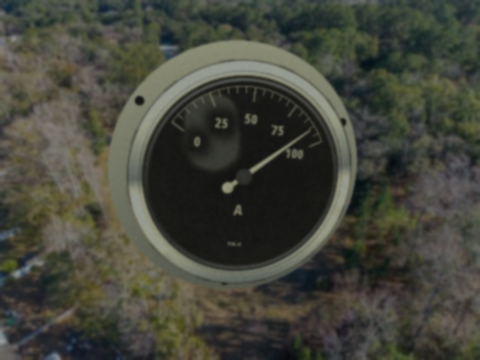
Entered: 90,A
